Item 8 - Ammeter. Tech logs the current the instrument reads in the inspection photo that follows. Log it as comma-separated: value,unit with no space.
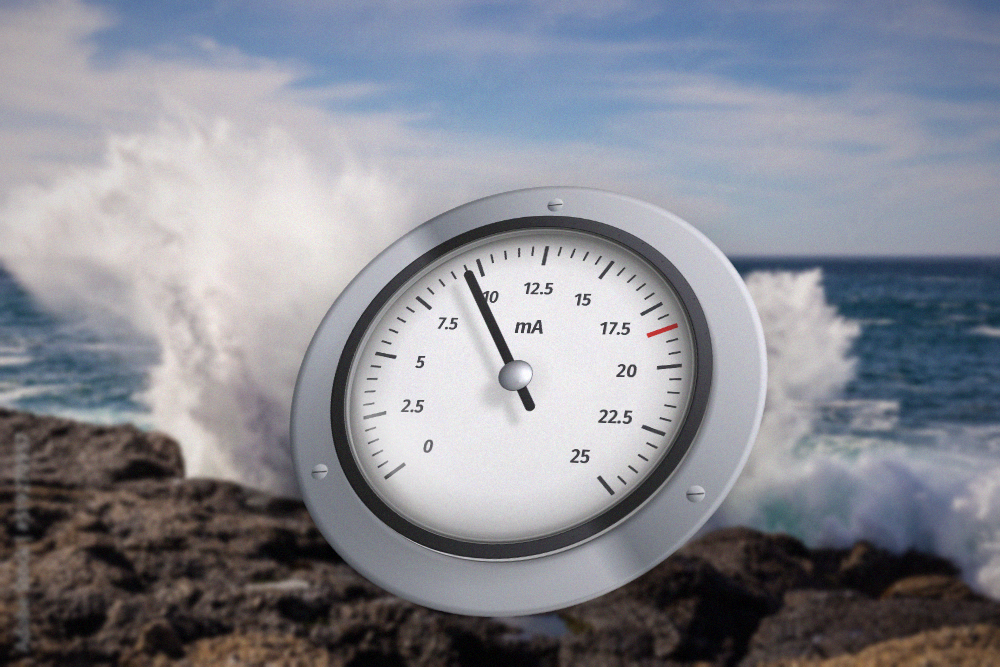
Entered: 9.5,mA
